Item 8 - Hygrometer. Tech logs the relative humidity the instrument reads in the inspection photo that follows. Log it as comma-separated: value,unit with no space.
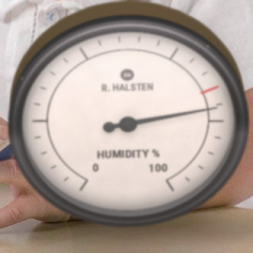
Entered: 76,%
